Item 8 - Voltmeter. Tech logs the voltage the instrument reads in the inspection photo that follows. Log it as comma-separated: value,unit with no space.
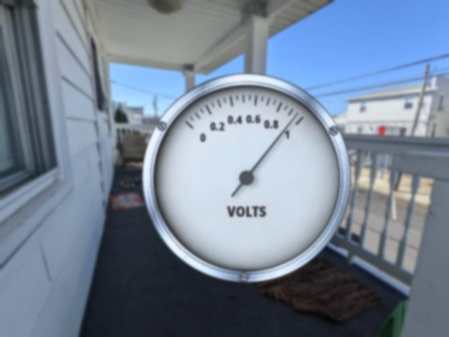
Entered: 0.95,V
